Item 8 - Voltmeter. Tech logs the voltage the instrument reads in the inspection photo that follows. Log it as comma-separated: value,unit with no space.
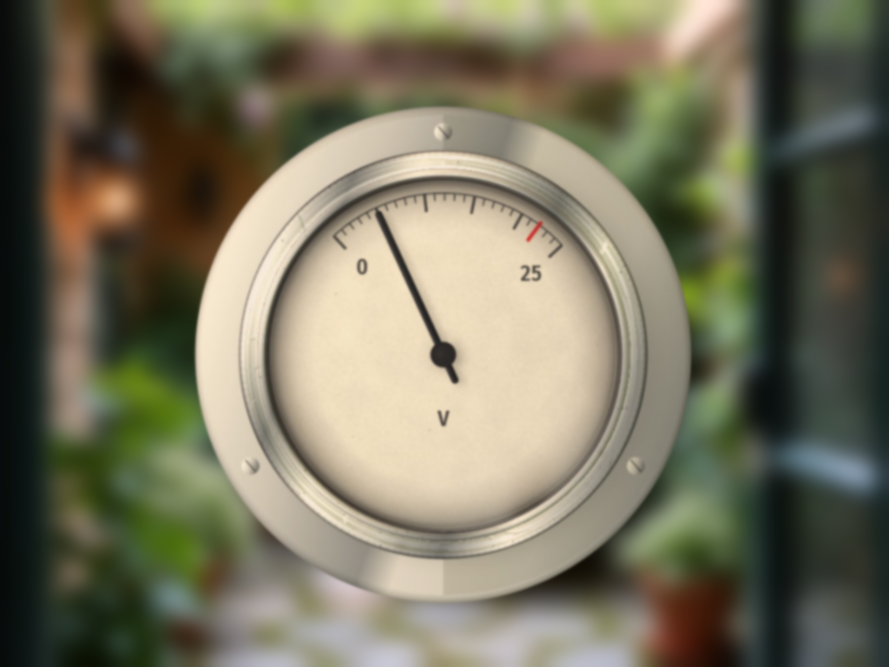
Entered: 5,V
